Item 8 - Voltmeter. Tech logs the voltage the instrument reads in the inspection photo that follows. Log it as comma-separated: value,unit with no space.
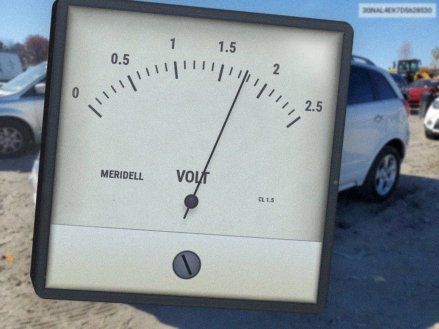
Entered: 1.75,V
